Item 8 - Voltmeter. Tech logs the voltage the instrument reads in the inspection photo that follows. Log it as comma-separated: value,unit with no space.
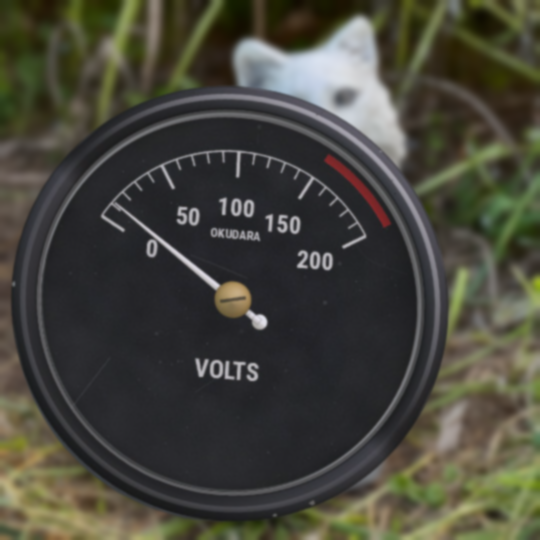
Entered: 10,V
